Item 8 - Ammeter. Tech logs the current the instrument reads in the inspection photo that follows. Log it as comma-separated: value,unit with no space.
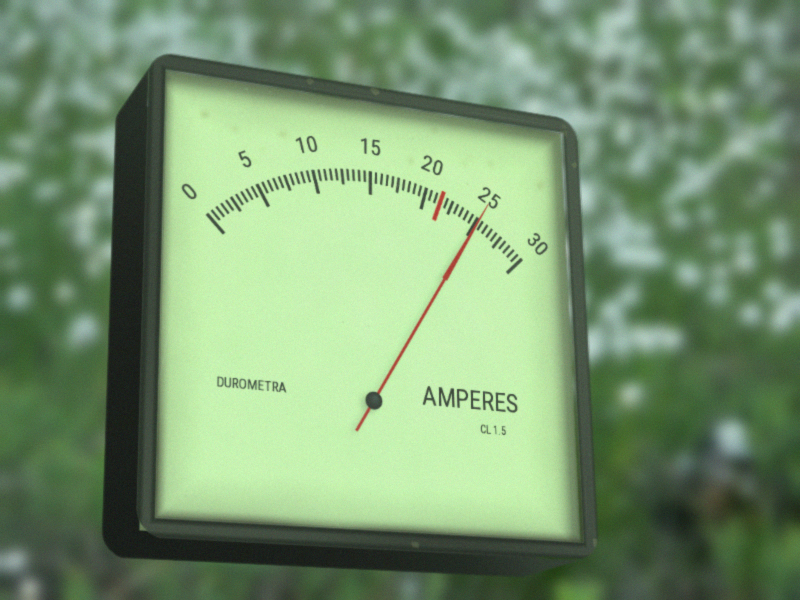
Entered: 25,A
